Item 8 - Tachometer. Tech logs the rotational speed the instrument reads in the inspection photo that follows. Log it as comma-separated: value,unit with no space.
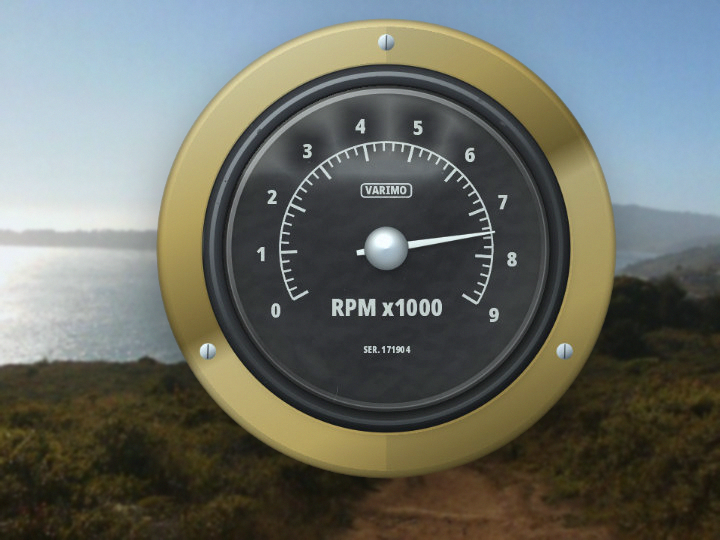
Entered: 7500,rpm
